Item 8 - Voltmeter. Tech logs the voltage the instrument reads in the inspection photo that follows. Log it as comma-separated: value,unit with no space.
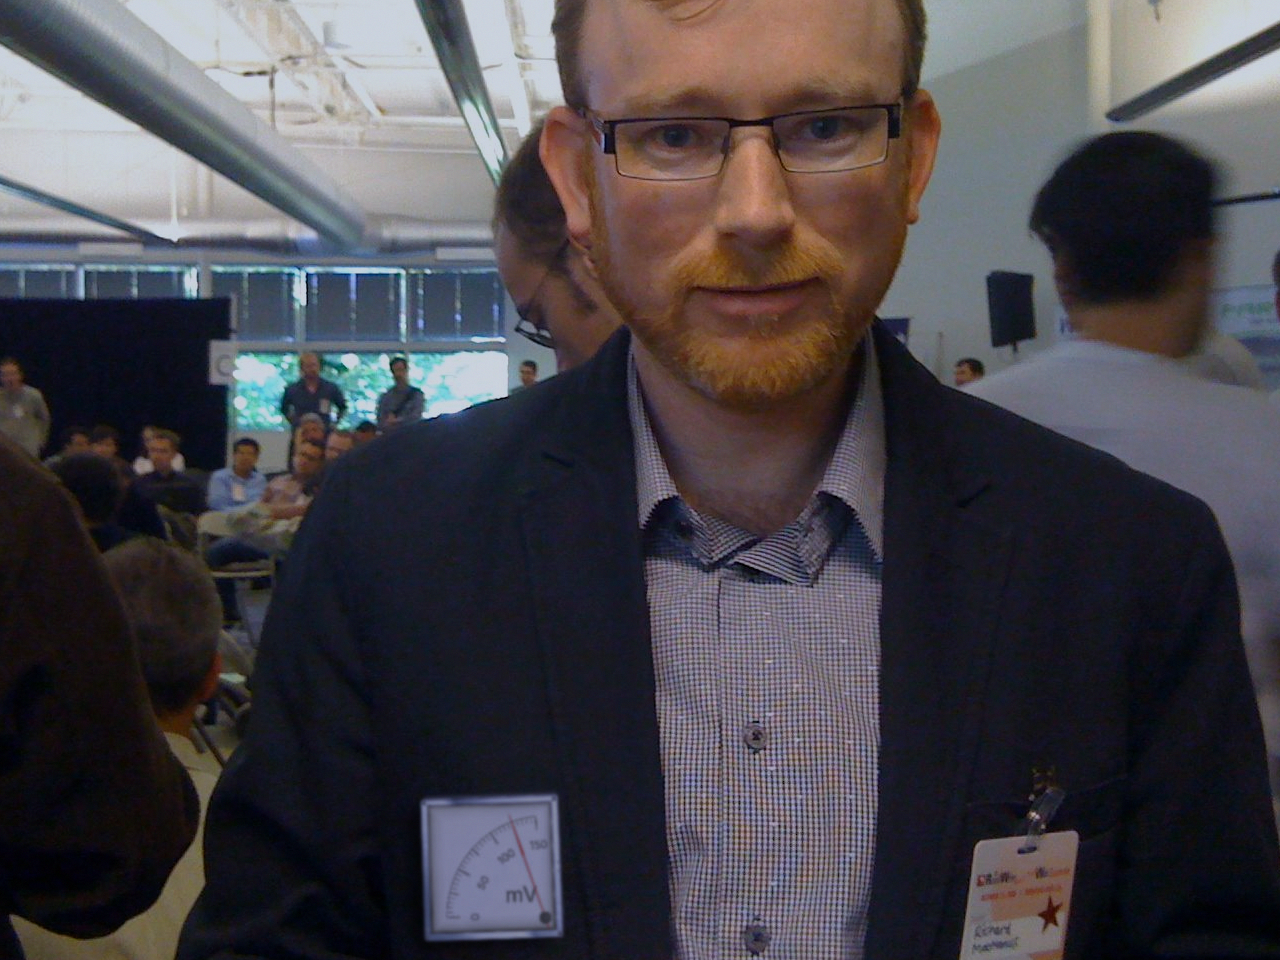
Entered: 125,mV
